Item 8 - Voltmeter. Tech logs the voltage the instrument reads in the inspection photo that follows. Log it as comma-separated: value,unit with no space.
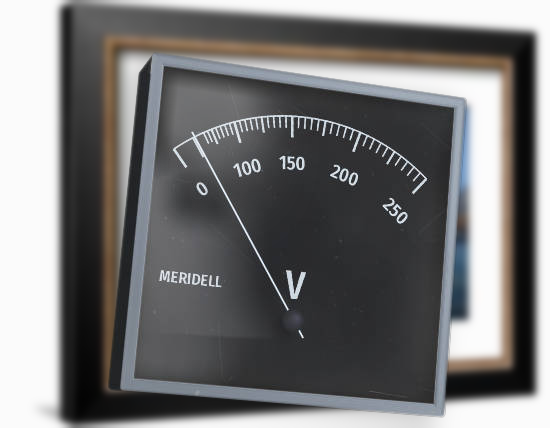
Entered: 50,V
